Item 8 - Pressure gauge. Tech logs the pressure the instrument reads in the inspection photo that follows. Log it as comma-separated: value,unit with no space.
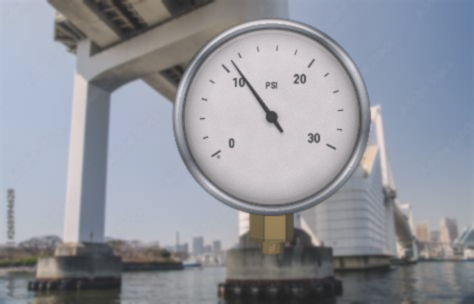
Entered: 11,psi
